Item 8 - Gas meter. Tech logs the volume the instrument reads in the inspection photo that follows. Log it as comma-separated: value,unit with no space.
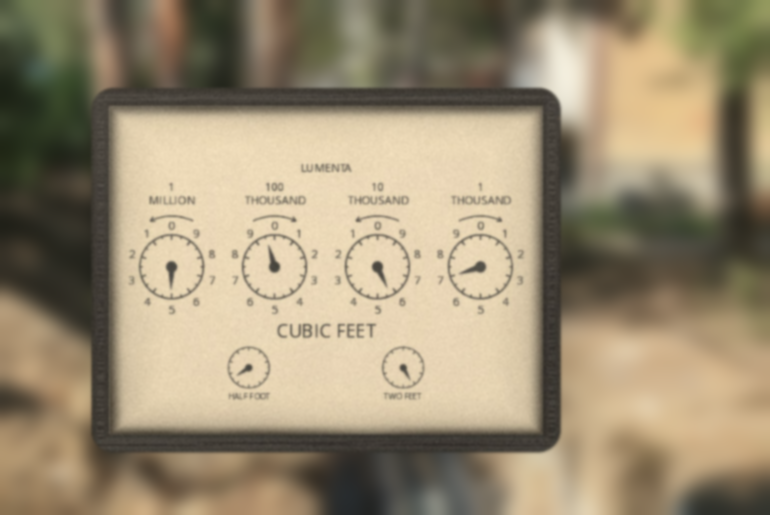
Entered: 495700,ft³
